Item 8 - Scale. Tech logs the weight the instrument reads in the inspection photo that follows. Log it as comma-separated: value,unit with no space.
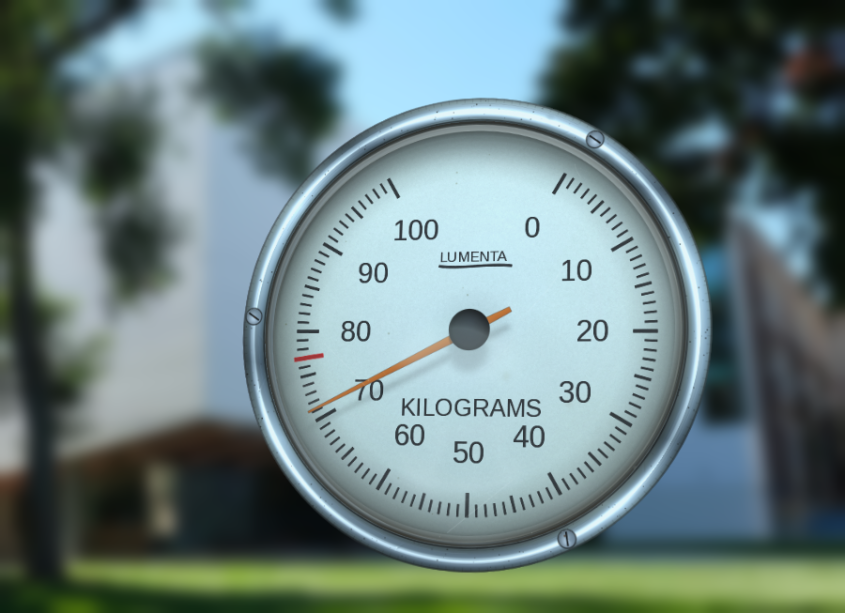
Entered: 71,kg
